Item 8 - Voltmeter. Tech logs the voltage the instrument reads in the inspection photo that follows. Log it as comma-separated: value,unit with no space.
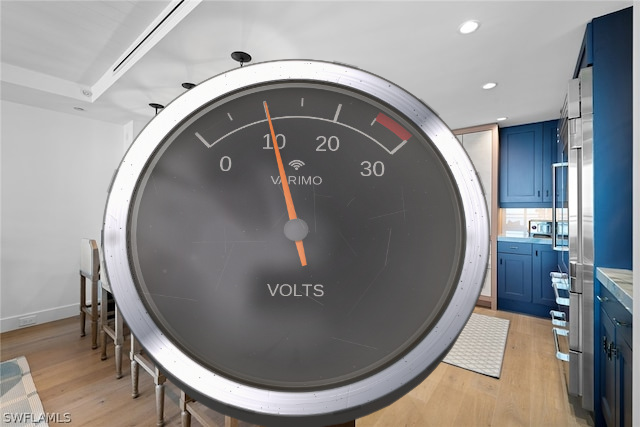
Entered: 10,V
